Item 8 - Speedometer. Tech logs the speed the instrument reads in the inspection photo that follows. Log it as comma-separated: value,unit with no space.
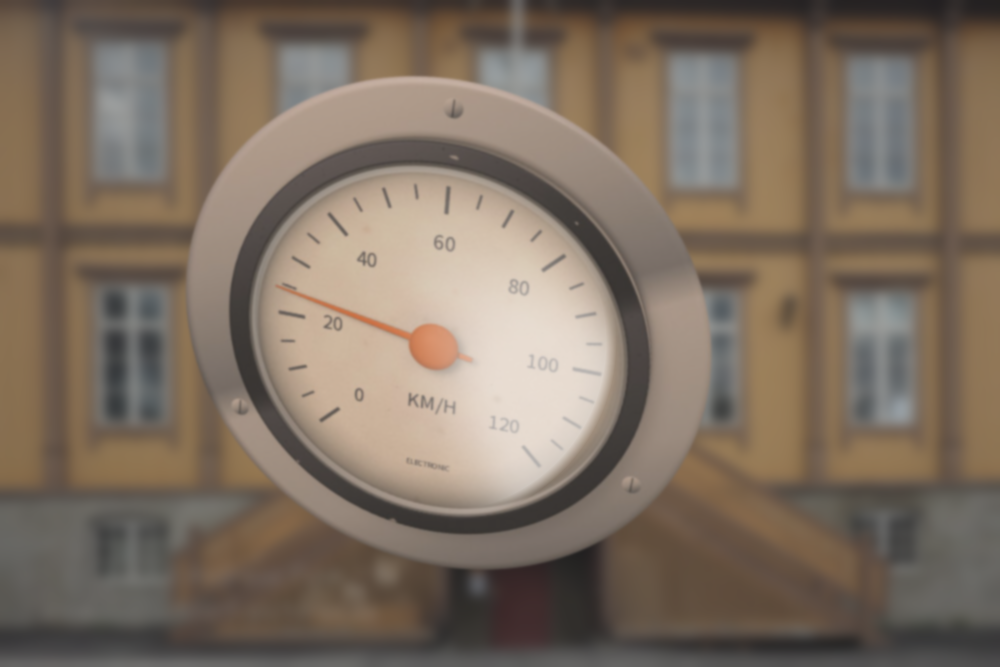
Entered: 25,km/h
